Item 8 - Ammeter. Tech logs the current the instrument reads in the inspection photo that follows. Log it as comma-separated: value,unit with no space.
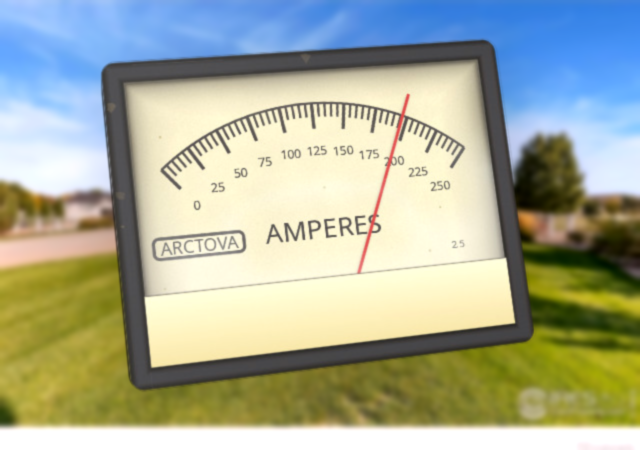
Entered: 195,A
